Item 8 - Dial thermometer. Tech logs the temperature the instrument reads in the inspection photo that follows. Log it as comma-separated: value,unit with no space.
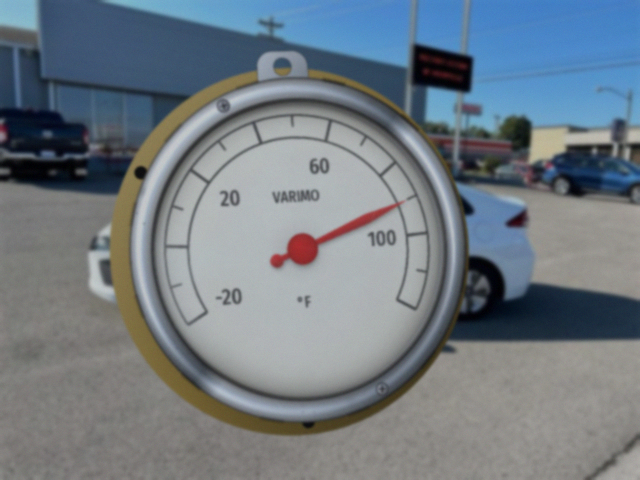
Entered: 90,°F
